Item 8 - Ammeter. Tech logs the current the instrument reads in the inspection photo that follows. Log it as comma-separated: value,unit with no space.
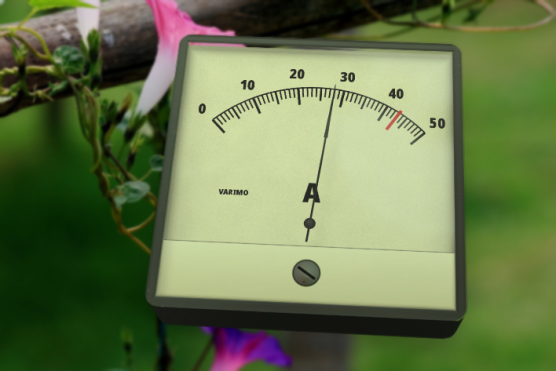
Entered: 28,A
